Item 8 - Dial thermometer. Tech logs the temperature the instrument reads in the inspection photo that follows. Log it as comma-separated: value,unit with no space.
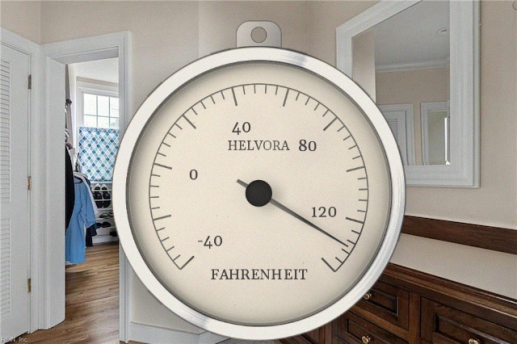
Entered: 130,°F
